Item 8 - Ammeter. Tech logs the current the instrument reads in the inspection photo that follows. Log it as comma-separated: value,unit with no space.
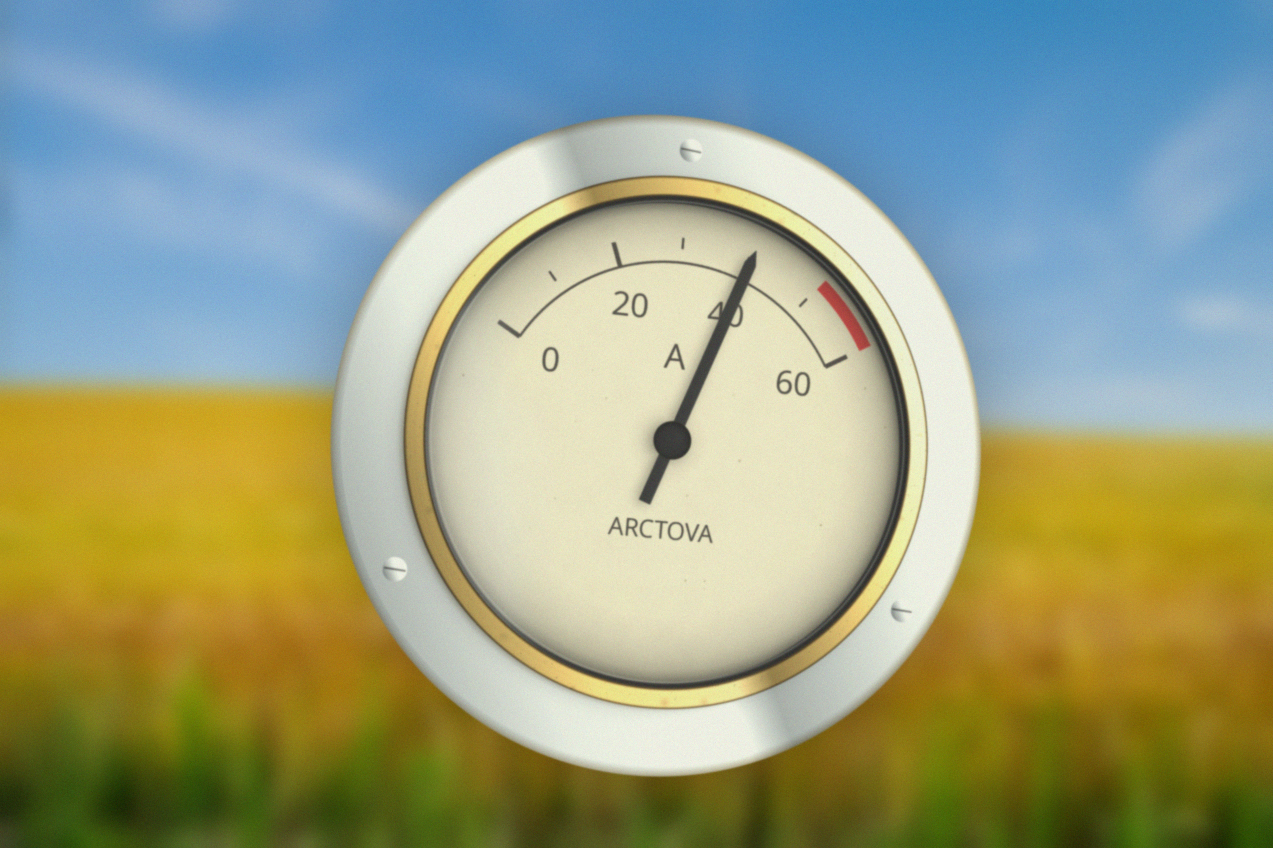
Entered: 40,A
